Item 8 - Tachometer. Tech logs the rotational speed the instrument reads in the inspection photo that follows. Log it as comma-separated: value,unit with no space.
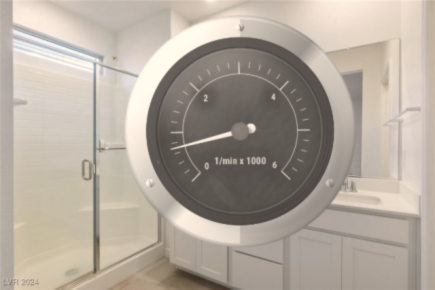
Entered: 700,rpm
